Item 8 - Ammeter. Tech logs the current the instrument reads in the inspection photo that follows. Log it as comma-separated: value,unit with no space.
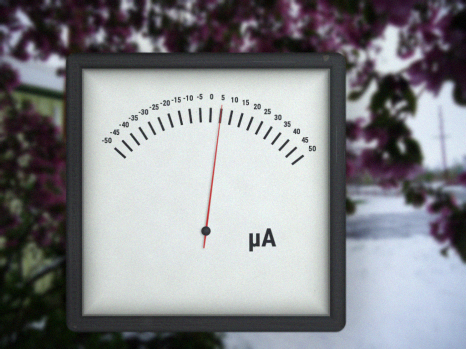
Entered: 5,µA
